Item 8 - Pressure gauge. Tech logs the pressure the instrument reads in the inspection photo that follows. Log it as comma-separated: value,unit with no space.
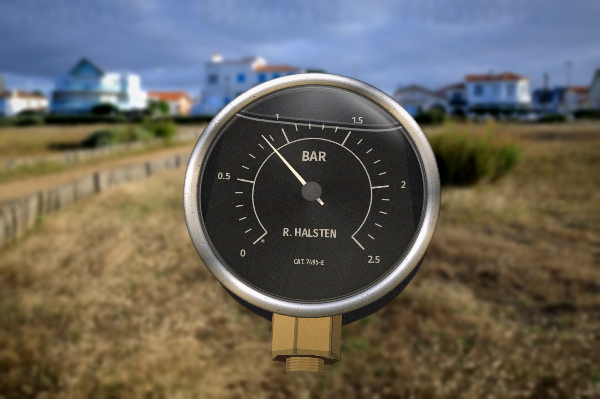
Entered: 0.85,bar
